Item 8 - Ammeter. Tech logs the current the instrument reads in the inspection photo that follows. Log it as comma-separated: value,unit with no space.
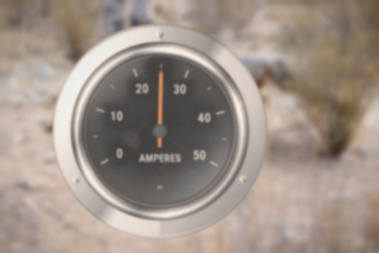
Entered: 25,A
